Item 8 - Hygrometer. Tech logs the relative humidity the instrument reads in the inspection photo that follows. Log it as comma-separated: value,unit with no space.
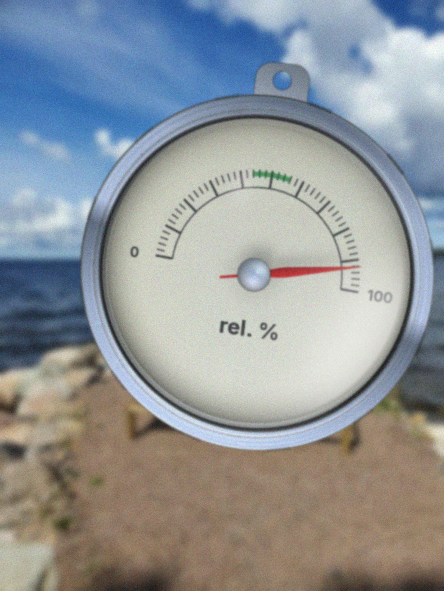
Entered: 92,%
